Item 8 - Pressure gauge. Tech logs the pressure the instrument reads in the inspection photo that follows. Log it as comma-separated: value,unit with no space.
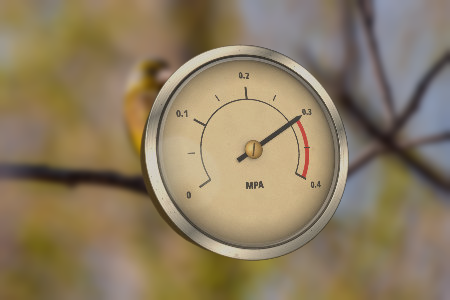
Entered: 0.3,MPa
